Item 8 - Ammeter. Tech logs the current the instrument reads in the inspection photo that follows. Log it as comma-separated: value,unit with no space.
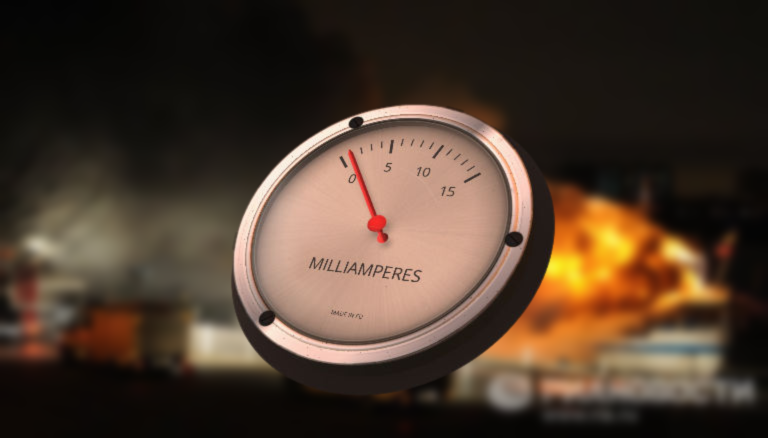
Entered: 1,mA
